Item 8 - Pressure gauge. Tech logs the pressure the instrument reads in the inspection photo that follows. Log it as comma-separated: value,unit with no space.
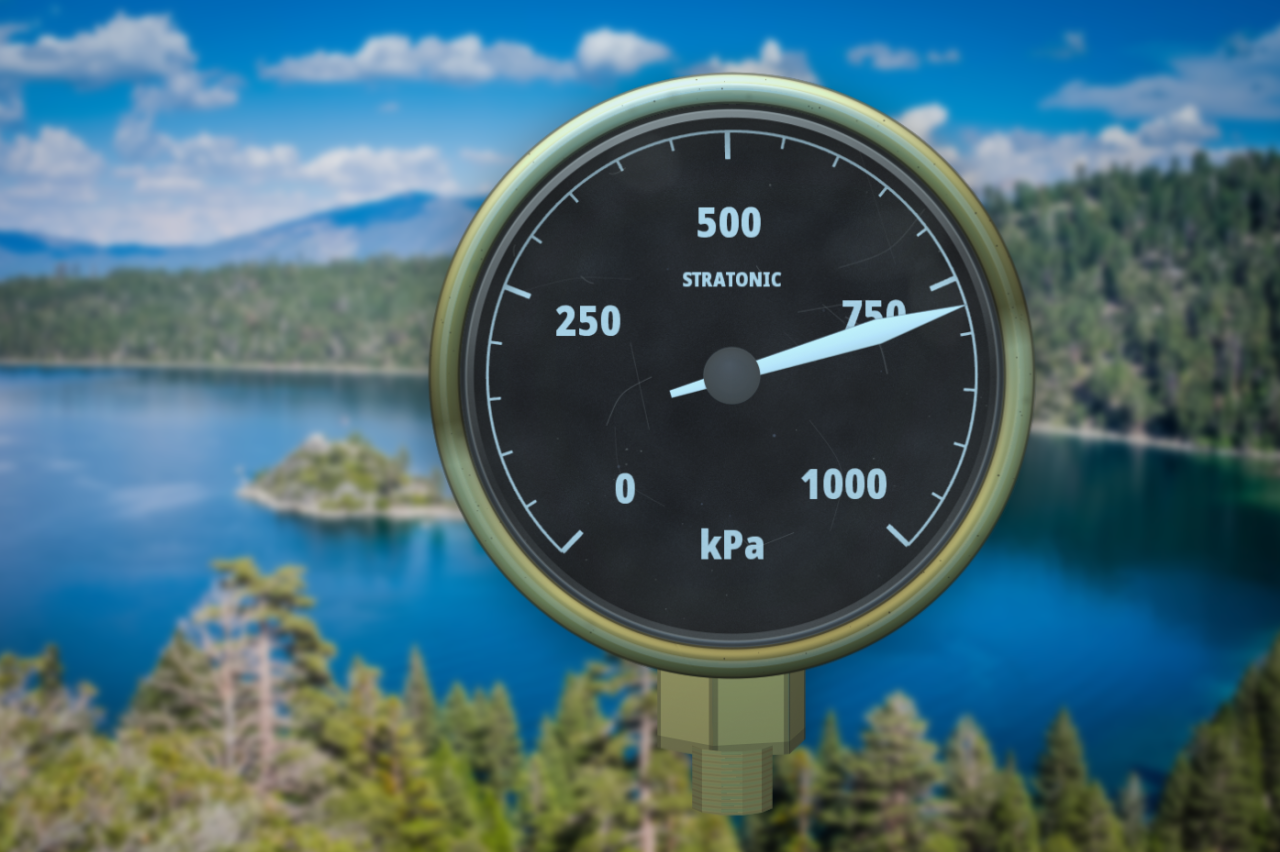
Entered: 775,kPa
